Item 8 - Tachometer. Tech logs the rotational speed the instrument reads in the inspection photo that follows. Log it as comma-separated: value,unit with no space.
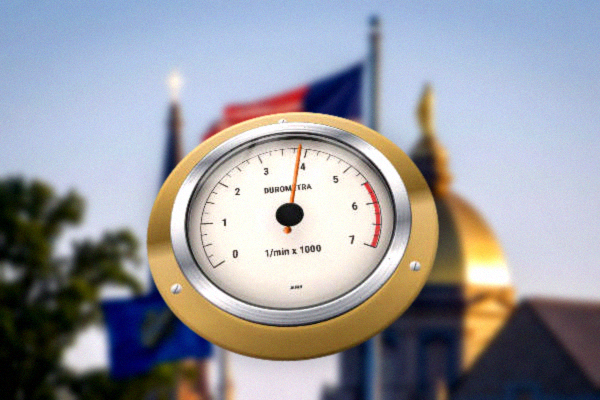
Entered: 3875,rpm
